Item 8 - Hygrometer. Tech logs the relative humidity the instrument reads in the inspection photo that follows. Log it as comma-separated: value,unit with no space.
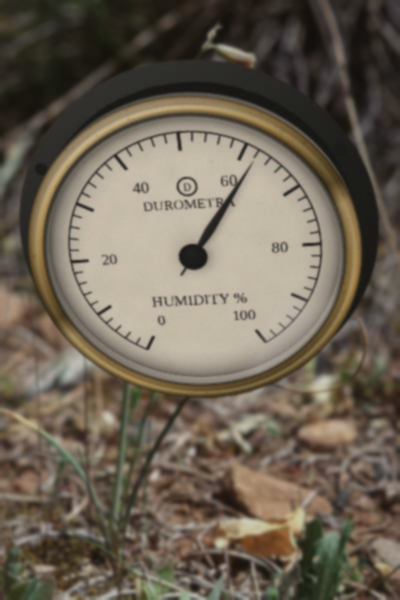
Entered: 62,%
